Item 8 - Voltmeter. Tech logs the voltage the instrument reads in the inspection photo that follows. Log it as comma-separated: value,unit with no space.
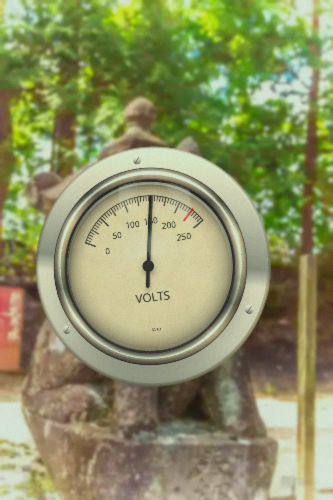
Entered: 150,V
